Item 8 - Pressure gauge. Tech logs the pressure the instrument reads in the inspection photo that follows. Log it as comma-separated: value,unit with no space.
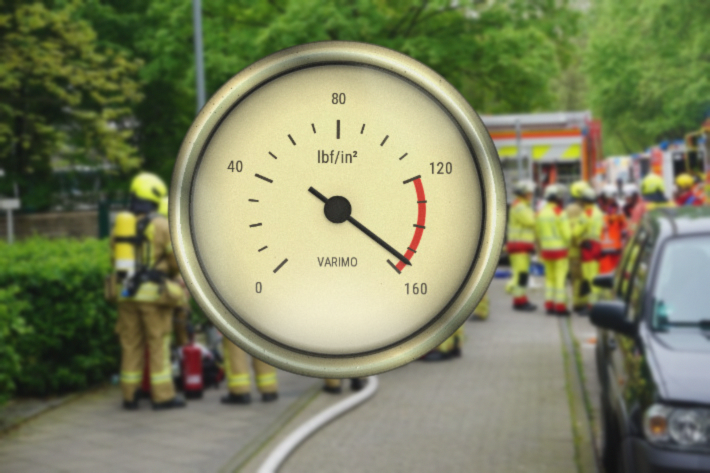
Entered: 155,psi
